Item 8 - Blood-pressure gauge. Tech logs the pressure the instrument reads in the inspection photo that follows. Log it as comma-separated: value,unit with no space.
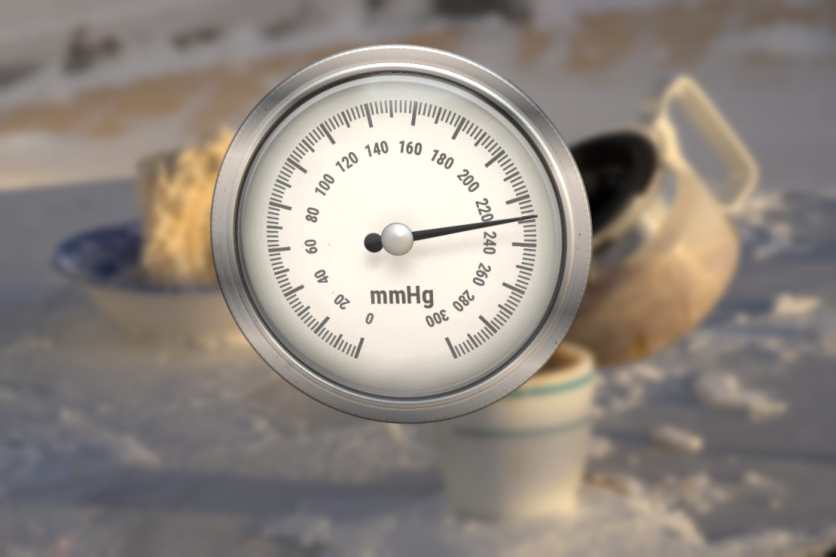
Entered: 228,mmHg
